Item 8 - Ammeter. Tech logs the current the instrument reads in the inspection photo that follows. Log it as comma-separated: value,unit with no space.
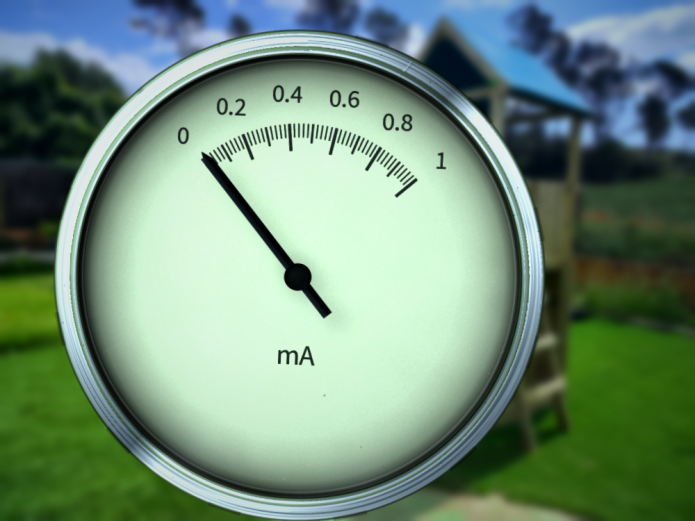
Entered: 0.02,mA
